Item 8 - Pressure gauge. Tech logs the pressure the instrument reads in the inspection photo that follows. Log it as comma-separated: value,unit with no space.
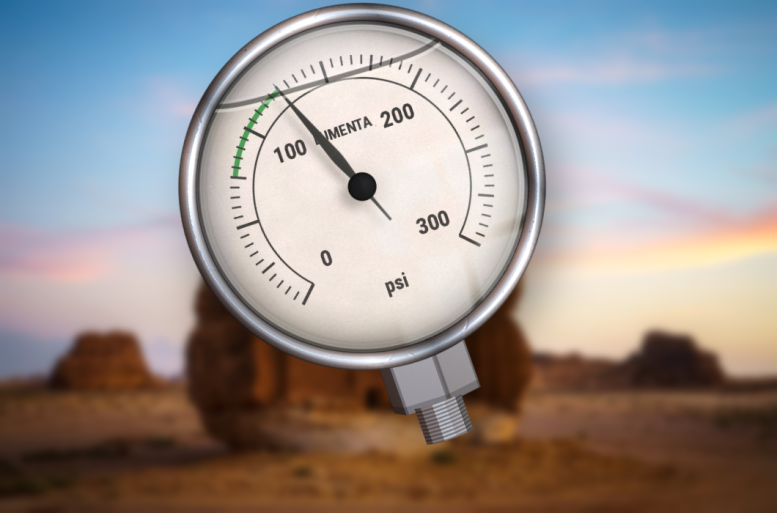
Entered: 125,psi
